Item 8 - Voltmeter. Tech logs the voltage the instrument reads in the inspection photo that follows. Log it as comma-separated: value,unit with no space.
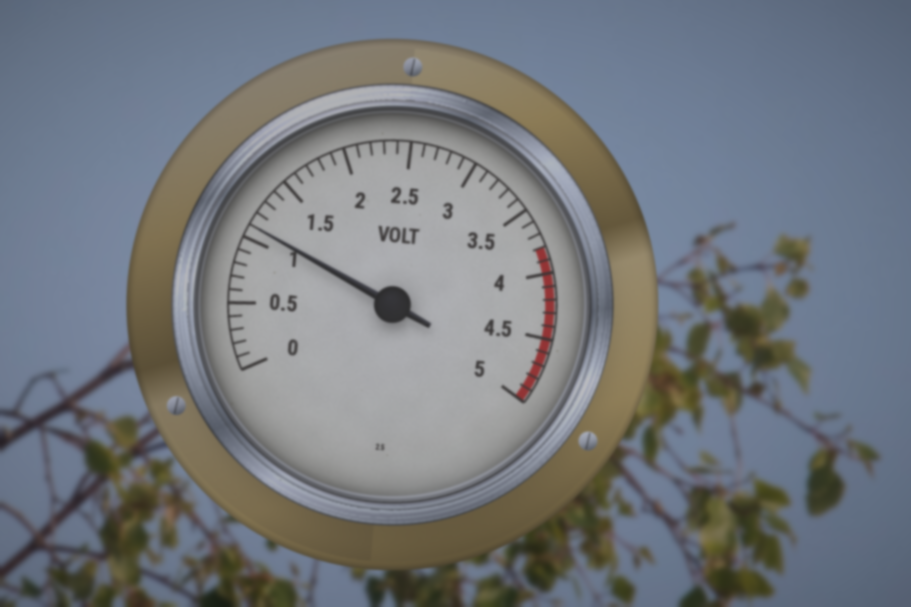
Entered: 1.1,V
